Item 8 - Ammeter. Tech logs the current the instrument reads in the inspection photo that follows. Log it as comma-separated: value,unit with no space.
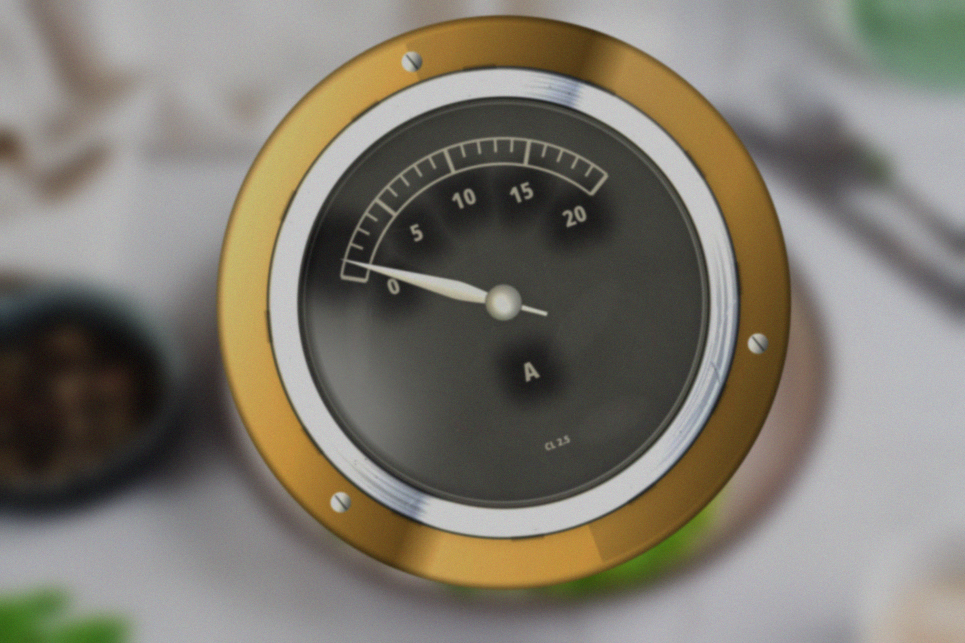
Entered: 1,A
